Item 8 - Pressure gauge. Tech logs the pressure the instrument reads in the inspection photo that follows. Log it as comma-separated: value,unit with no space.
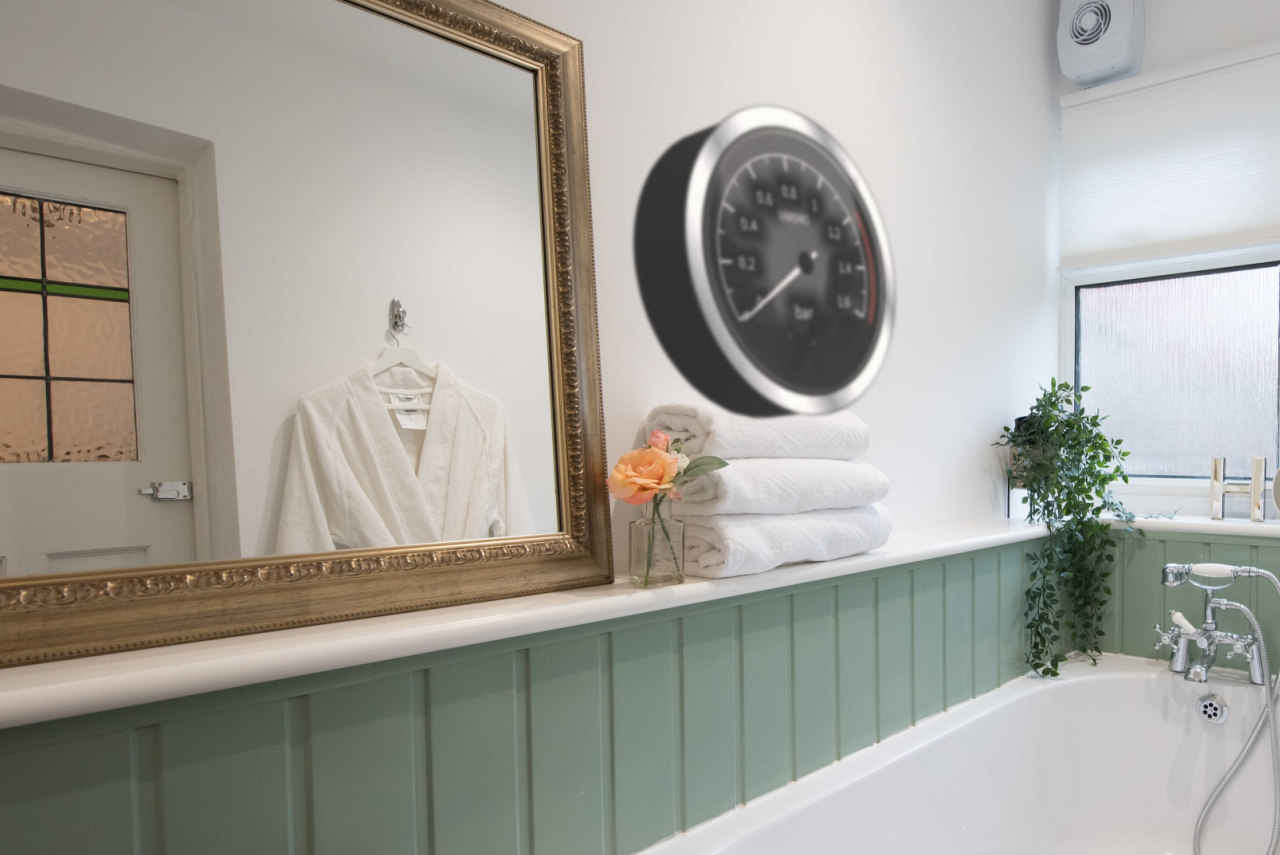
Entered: 0,bar
